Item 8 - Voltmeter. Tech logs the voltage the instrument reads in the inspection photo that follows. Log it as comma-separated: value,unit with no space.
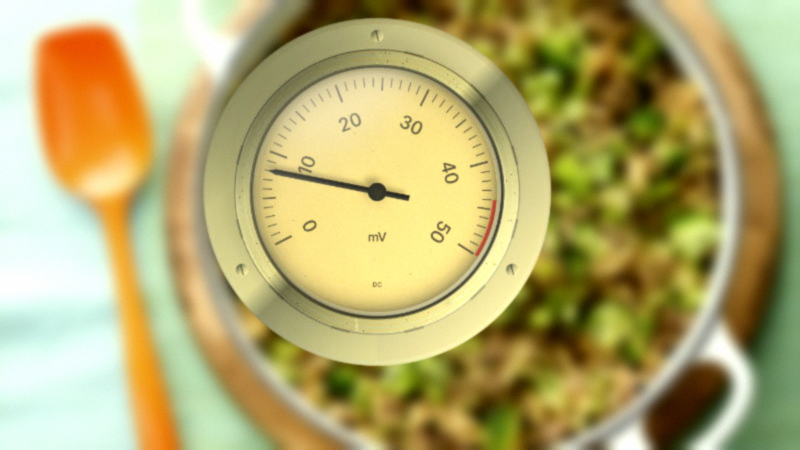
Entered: 8,mV
